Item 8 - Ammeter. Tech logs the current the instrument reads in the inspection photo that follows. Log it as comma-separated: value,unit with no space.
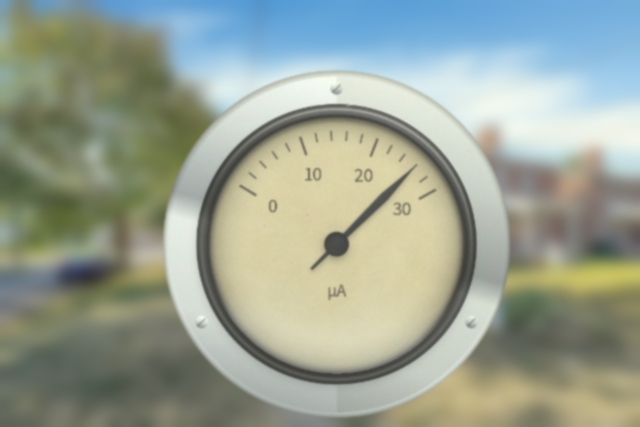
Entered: 26,µA
